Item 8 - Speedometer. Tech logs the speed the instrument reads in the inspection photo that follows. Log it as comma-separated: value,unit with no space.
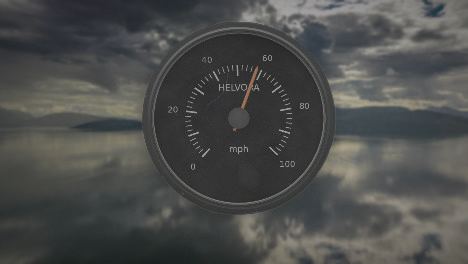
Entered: 58,mph
